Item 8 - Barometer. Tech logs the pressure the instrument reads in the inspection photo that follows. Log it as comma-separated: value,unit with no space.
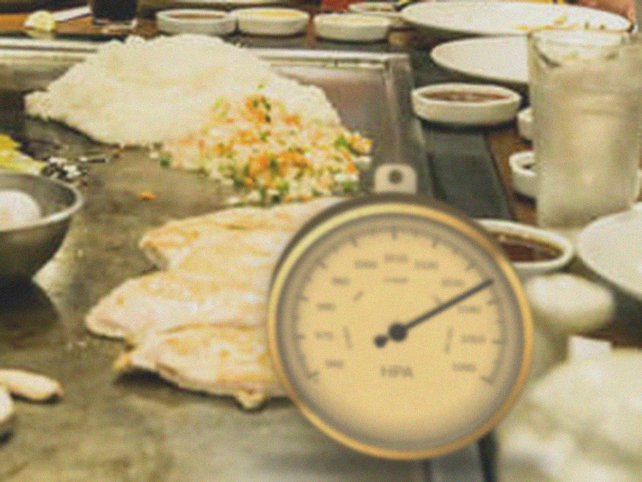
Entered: 1035,hPa
